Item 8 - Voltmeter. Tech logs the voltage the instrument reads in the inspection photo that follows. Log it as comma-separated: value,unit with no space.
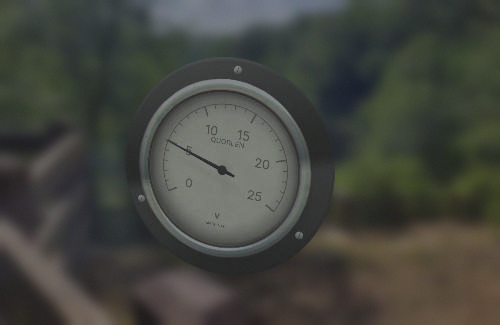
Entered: 5,V
